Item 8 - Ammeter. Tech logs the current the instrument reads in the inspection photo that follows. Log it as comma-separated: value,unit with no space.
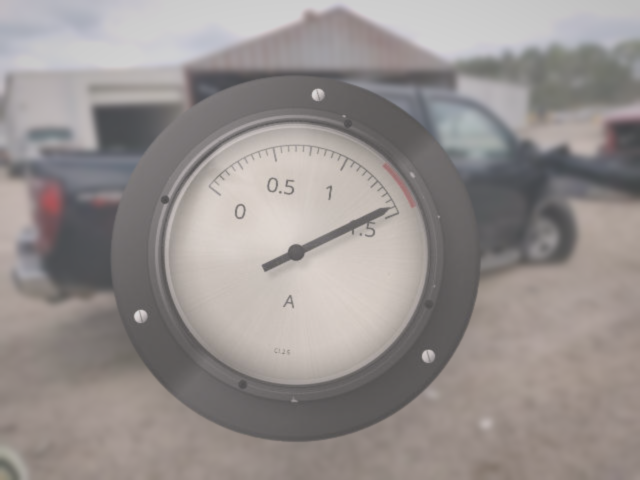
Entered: 1.45,A
